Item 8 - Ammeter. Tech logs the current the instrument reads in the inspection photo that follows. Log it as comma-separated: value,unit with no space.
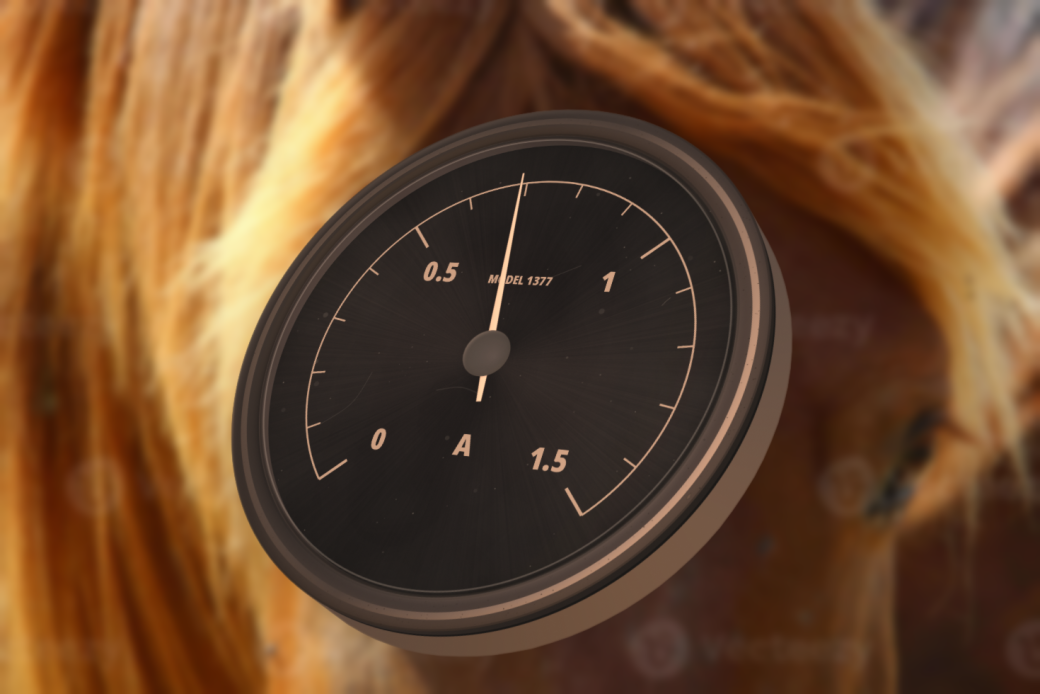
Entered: 0.7,A
